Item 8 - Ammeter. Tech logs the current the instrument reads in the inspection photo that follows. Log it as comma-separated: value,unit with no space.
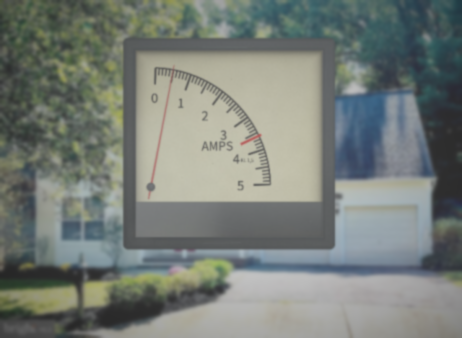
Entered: 0.5,A
